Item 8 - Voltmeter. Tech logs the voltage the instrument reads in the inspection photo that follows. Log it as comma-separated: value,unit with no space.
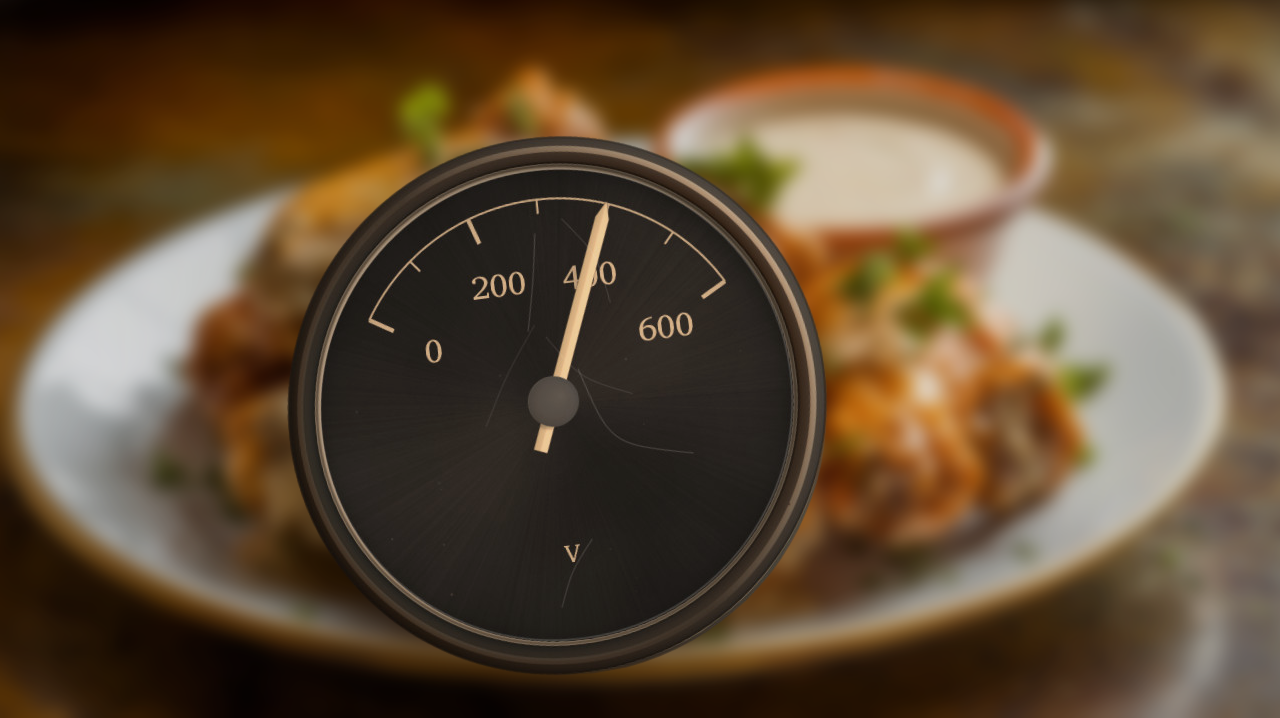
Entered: 400,V
